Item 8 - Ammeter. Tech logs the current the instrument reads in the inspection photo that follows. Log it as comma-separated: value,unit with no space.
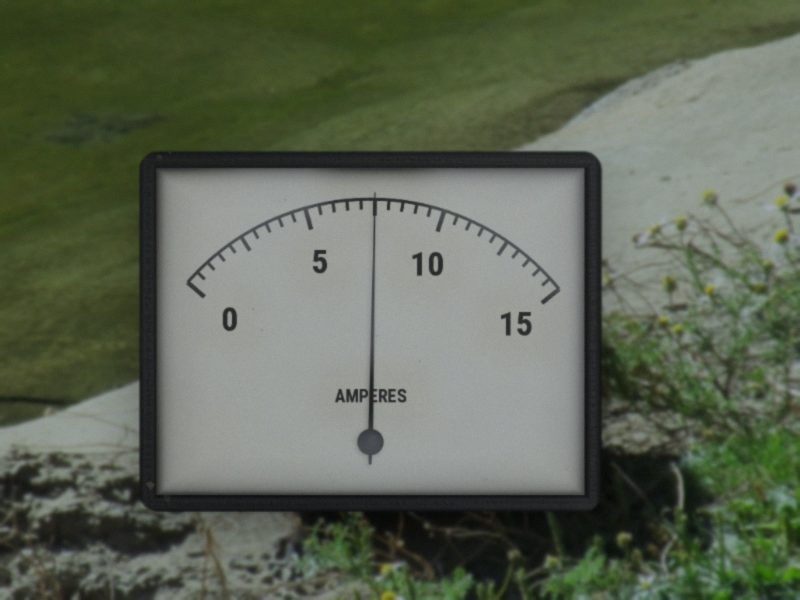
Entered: 7.5,A
